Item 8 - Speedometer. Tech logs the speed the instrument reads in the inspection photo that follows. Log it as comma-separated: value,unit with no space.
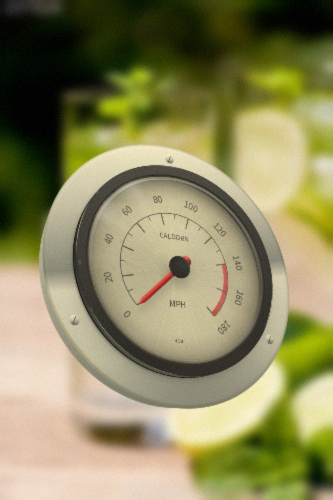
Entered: 0,mph
